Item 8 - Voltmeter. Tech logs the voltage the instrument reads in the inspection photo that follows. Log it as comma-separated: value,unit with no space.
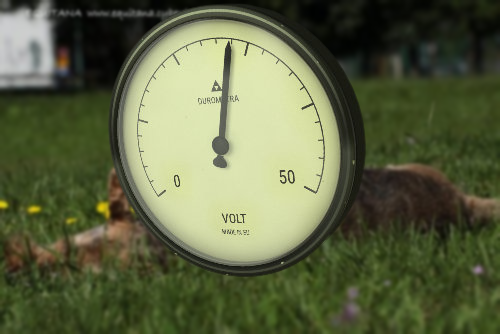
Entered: 28,V
